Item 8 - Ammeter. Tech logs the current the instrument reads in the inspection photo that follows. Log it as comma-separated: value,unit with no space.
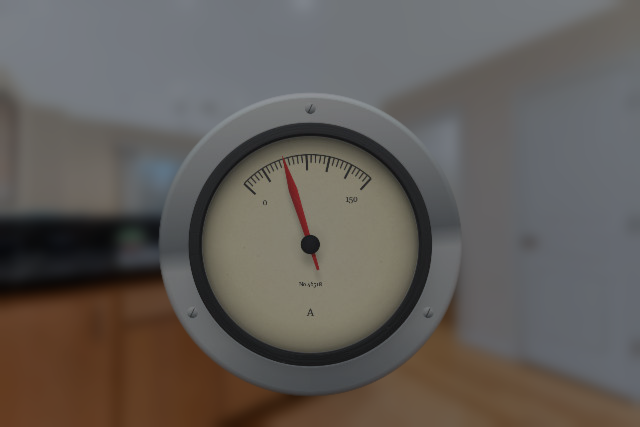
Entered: 50,A
